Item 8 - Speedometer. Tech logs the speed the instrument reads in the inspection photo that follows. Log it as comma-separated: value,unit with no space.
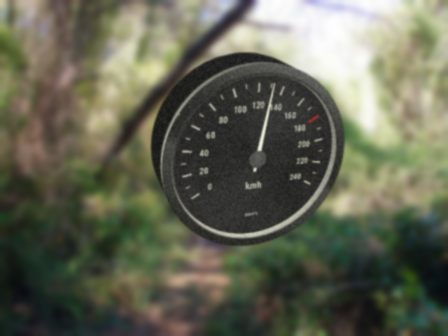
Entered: 130,km/h
